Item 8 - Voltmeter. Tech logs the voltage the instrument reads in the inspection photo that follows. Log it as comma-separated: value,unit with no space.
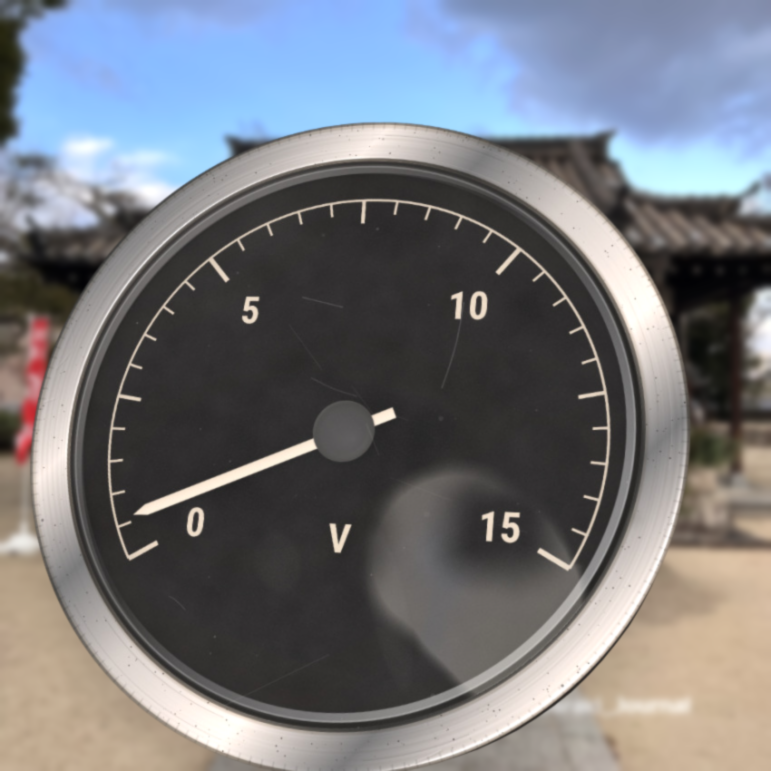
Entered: 0.5,V
